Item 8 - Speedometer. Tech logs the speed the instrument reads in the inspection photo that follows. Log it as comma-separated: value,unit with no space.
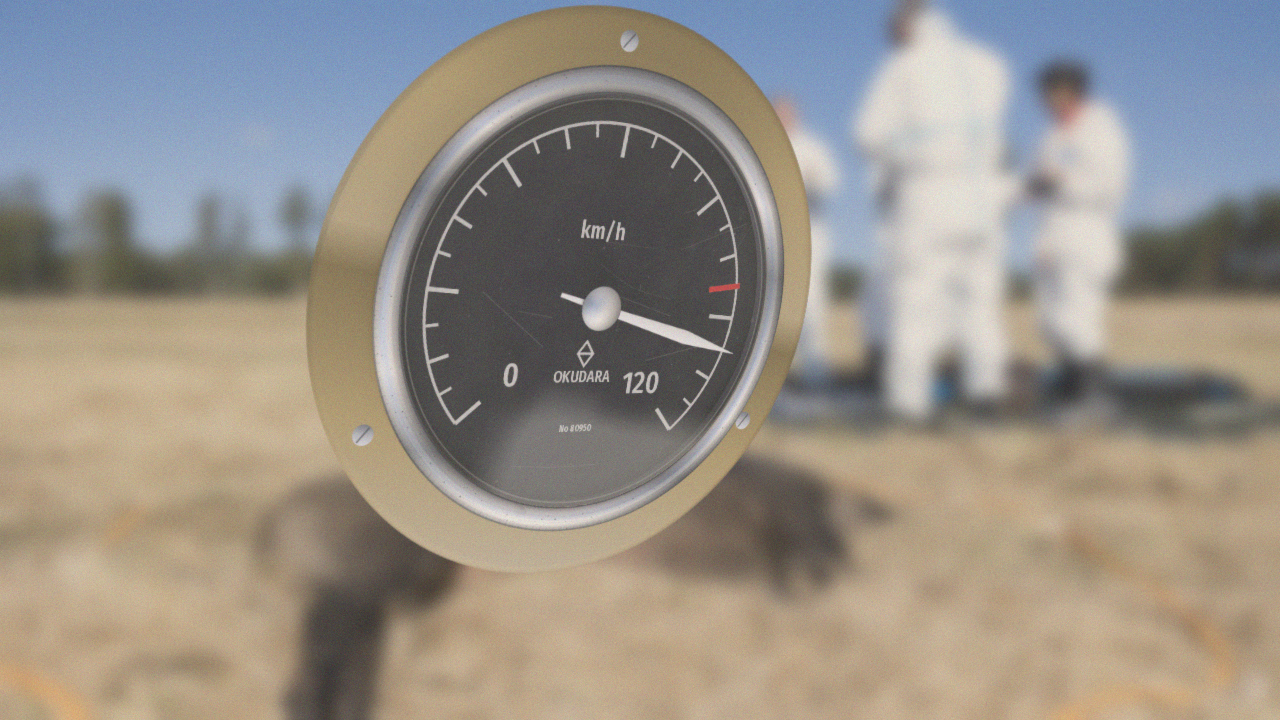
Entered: 105,km/h
